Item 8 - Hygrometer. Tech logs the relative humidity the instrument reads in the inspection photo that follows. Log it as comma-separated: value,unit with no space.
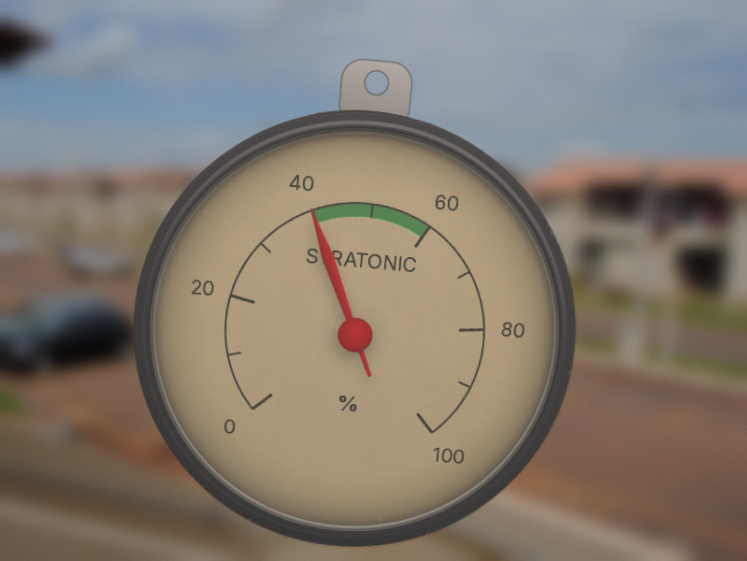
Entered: 40,%
